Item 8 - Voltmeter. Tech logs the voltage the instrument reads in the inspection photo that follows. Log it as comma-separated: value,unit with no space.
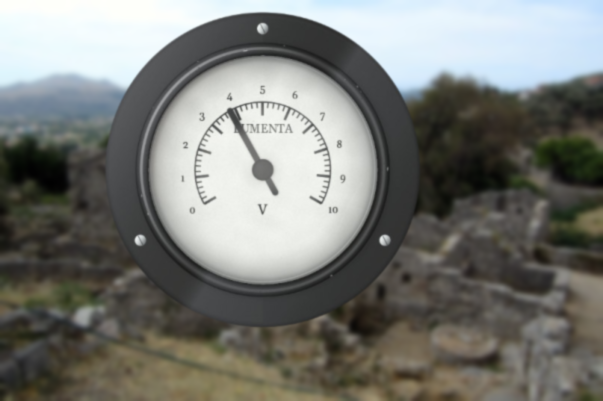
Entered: 3.8,V
